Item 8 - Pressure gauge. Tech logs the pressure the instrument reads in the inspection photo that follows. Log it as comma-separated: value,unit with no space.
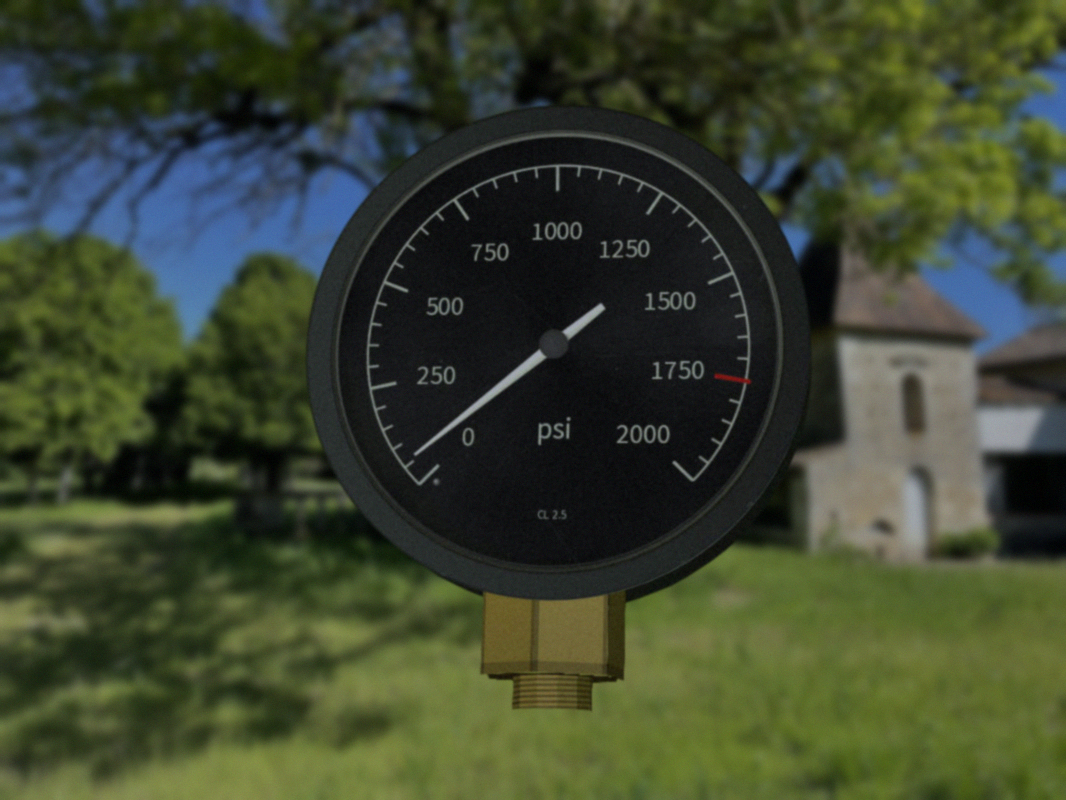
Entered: 50,psi
